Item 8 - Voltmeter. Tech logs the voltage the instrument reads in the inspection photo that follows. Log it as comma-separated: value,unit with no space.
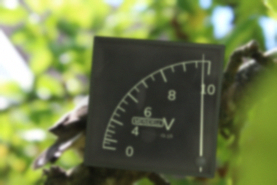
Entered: 9.75,V
